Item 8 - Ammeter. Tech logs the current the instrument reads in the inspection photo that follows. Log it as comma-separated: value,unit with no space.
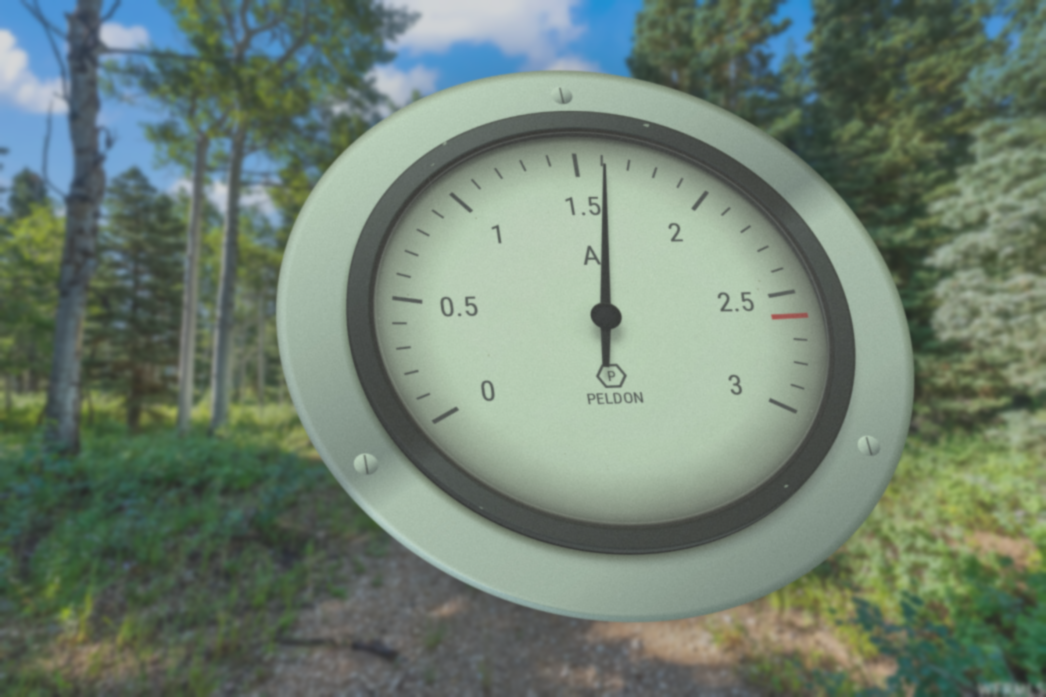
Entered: 1.6,A
